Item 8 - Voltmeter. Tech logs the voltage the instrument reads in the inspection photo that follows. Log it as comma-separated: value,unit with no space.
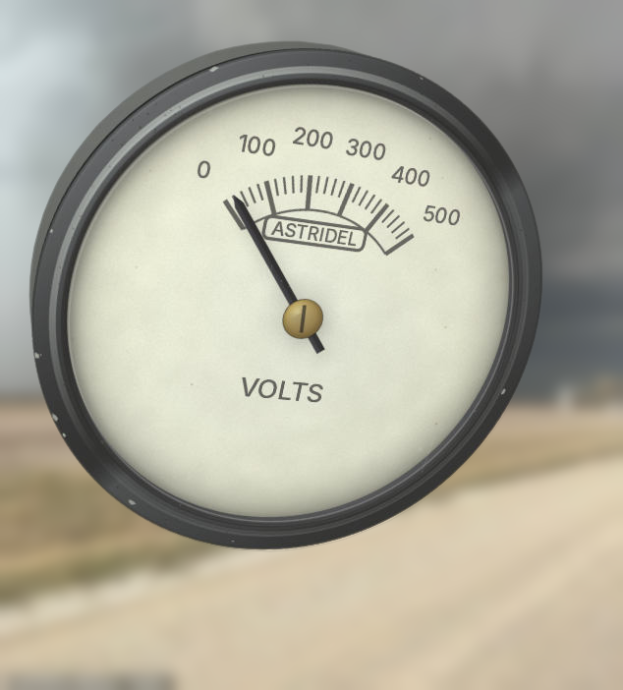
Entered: 20,V
